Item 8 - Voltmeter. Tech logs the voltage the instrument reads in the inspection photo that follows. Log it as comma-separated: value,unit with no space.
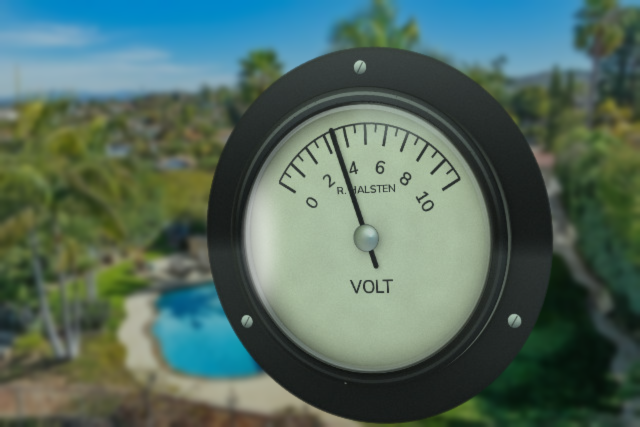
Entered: 3.5,V
